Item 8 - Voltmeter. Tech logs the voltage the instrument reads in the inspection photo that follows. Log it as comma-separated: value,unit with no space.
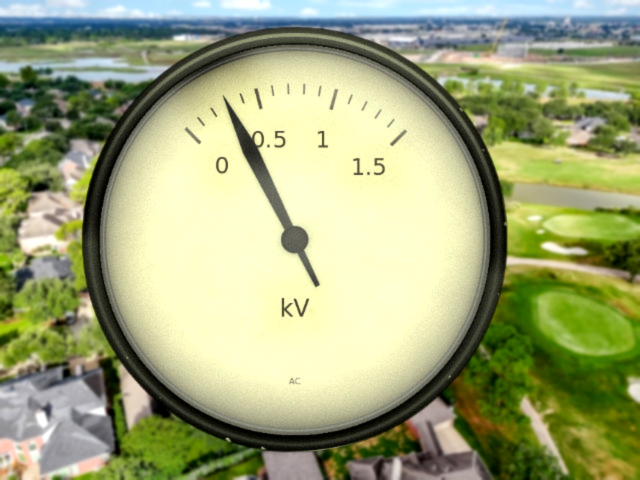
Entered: 0.3,kV
